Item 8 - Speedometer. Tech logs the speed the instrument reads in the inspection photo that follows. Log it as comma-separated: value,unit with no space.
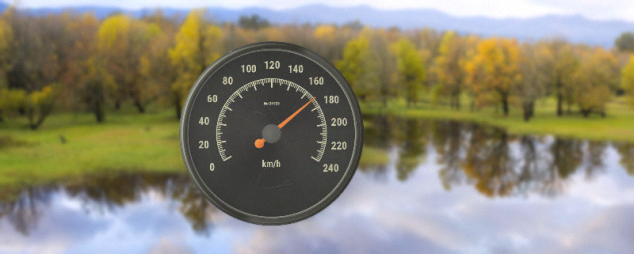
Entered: 170,km/h
